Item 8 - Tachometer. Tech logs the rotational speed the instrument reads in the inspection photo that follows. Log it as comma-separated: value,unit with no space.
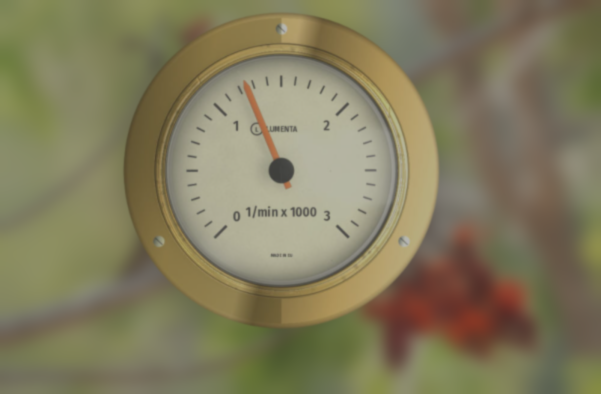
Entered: 1250,rpm
